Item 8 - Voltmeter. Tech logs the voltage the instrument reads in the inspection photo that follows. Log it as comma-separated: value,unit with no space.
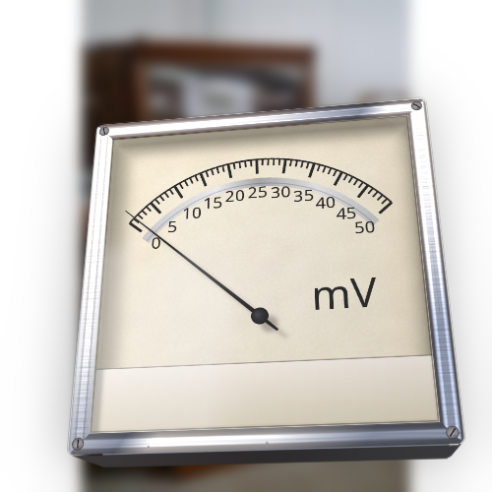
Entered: 1,mV
